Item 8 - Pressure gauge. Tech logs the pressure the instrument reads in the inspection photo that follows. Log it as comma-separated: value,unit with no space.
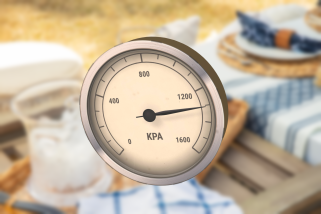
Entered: 1300,kPa
